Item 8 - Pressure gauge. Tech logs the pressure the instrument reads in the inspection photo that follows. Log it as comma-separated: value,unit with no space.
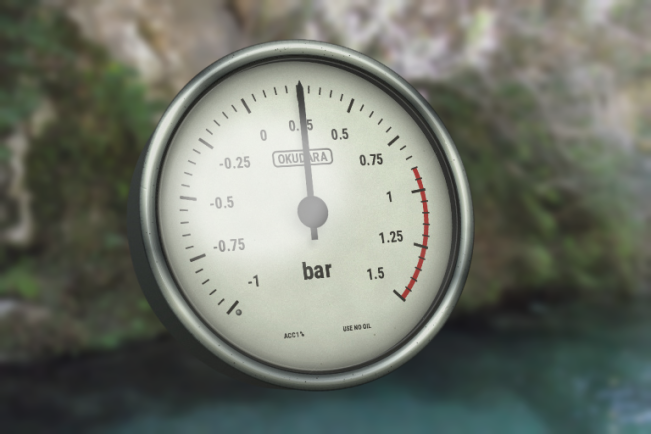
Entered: 0.25,bar
